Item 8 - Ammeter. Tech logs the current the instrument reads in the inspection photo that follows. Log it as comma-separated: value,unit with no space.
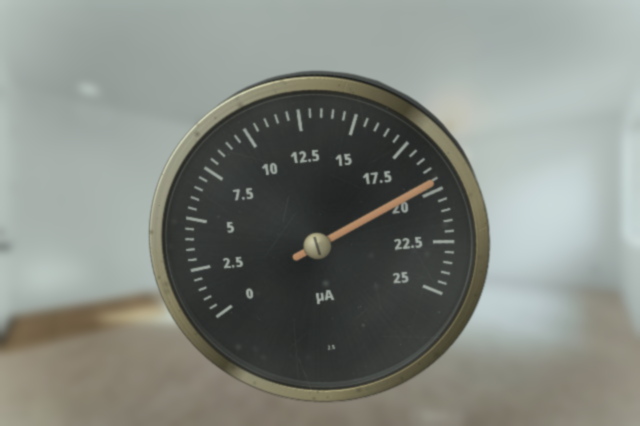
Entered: 19.5,µA
